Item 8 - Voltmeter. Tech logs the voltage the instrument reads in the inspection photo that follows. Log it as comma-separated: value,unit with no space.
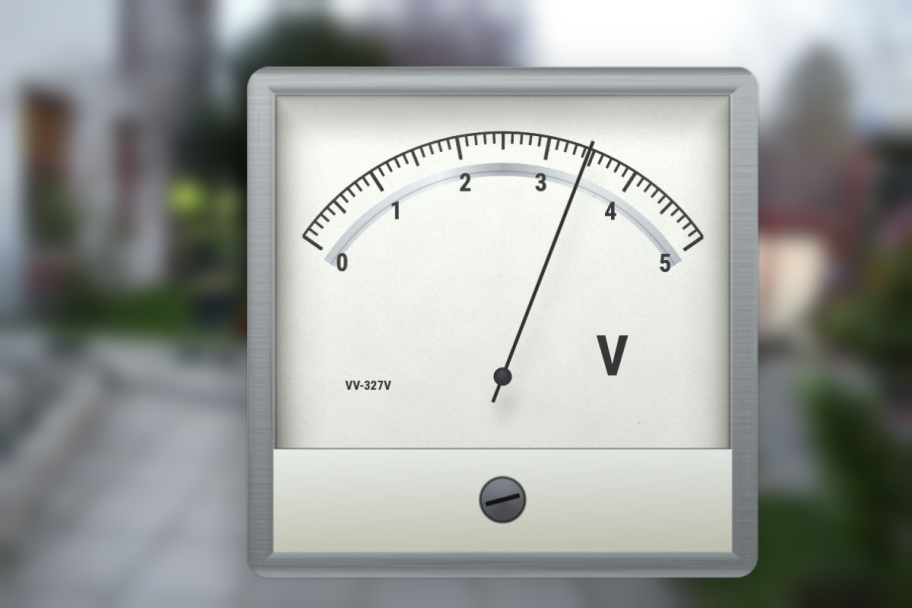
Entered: 3.45,V
